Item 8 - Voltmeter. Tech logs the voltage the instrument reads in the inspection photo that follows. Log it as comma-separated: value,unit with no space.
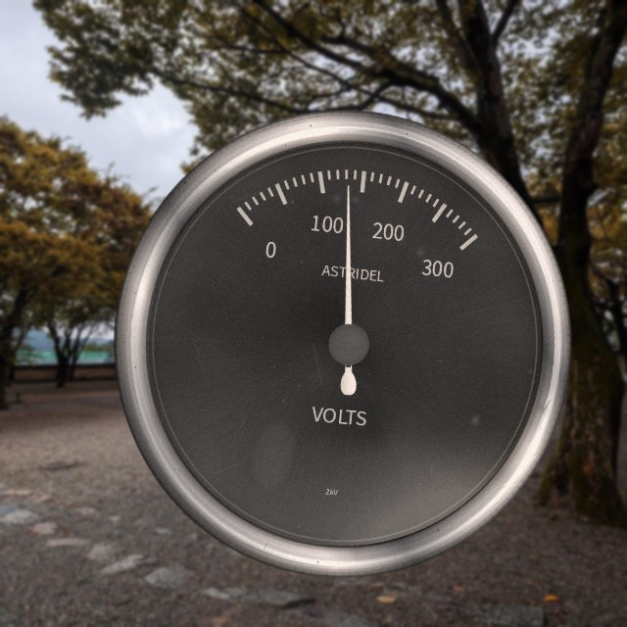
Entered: 130,V
